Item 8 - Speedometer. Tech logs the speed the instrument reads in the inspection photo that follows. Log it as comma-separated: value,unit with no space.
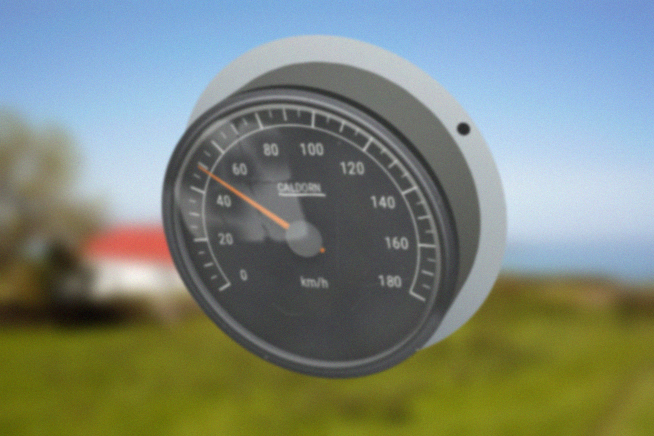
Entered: 50,km/h
